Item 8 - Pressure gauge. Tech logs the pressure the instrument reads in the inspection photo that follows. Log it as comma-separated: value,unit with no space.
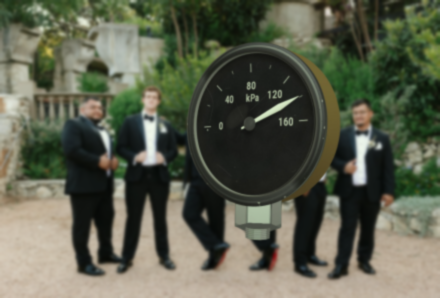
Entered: 140,kPa
